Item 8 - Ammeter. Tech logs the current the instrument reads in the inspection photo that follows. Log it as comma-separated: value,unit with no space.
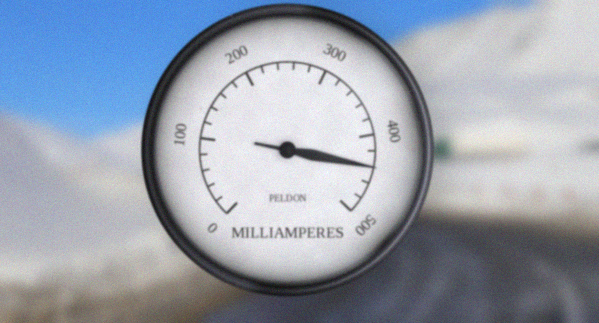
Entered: 440,mA
